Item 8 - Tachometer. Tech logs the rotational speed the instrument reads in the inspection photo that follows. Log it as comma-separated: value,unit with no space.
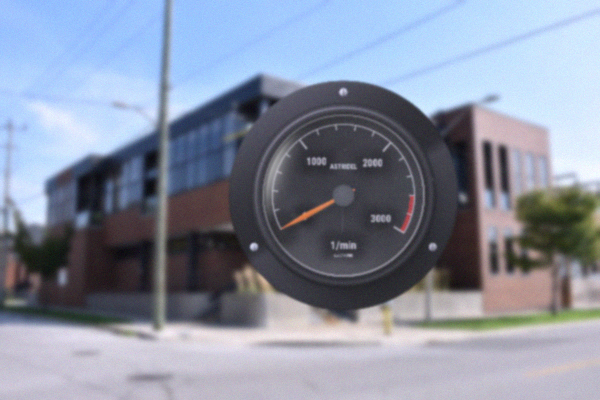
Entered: 0,rpm
